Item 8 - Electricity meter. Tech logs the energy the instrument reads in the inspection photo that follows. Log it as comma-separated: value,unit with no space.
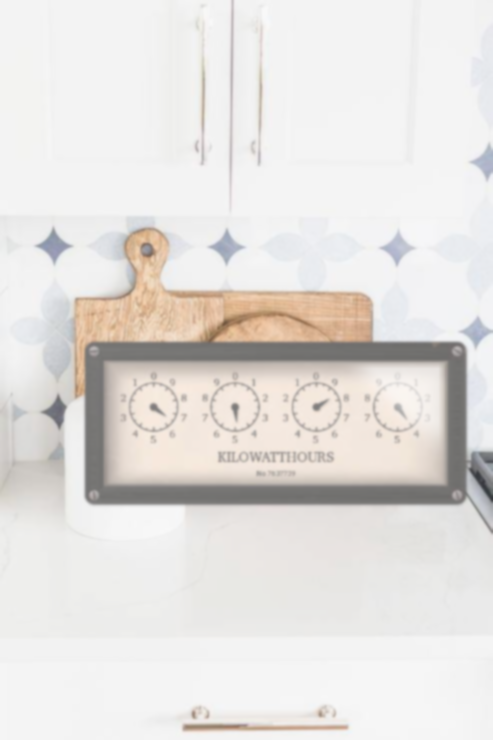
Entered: 6484,kWh
